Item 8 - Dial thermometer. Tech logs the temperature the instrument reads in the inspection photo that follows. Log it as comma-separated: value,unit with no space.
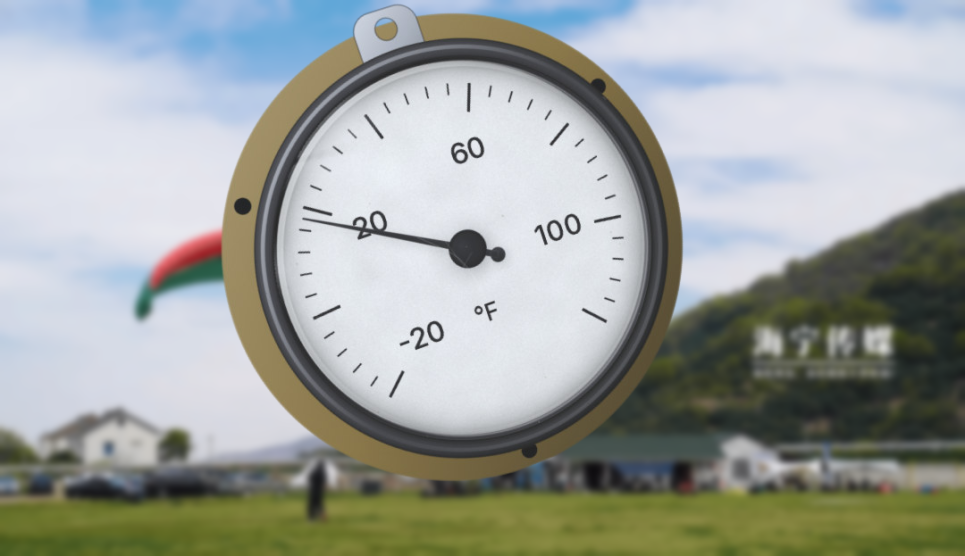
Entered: 18,°F
